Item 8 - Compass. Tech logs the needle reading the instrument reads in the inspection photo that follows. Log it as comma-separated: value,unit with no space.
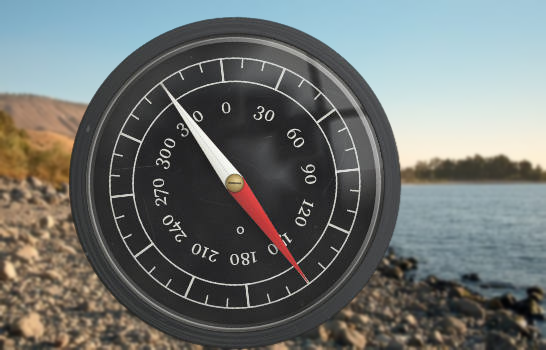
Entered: 150,°
